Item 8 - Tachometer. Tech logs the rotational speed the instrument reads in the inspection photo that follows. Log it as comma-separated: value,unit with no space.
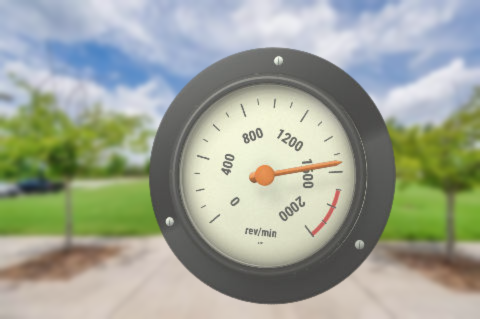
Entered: 1550,rpm
